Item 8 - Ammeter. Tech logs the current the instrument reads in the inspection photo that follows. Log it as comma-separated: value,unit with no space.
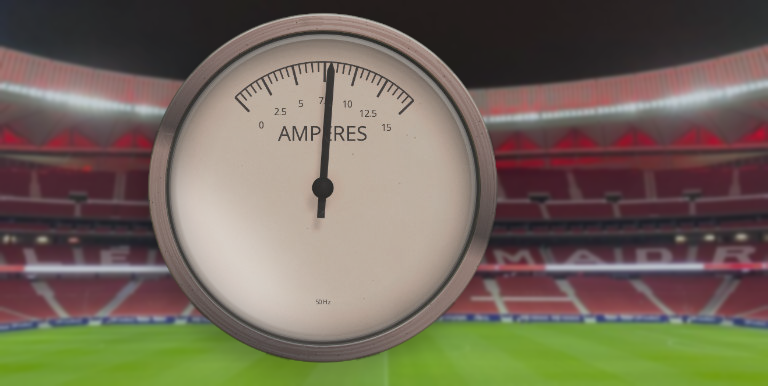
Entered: 8,A
